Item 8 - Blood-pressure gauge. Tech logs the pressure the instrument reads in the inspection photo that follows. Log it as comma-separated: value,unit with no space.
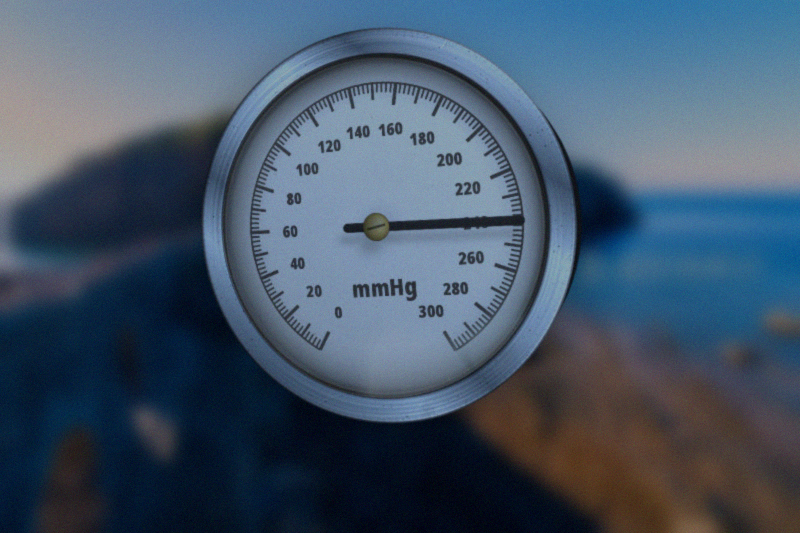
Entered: 240,mmHg
